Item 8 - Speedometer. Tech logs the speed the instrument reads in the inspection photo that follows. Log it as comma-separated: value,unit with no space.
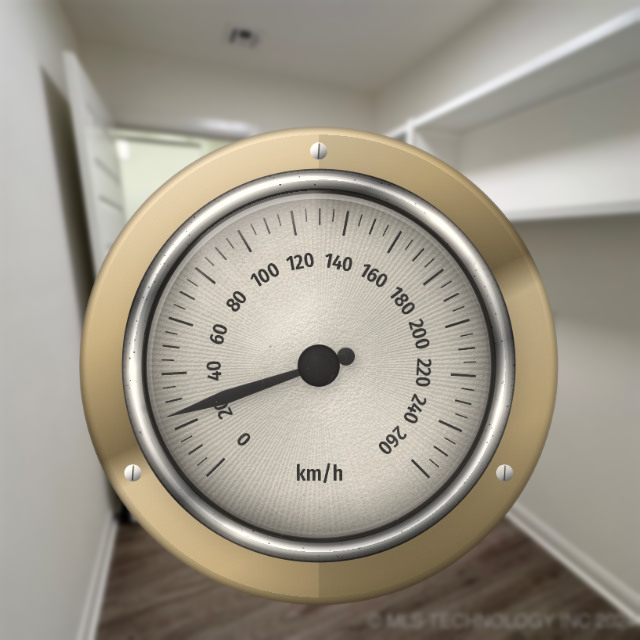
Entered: 25,km/h
